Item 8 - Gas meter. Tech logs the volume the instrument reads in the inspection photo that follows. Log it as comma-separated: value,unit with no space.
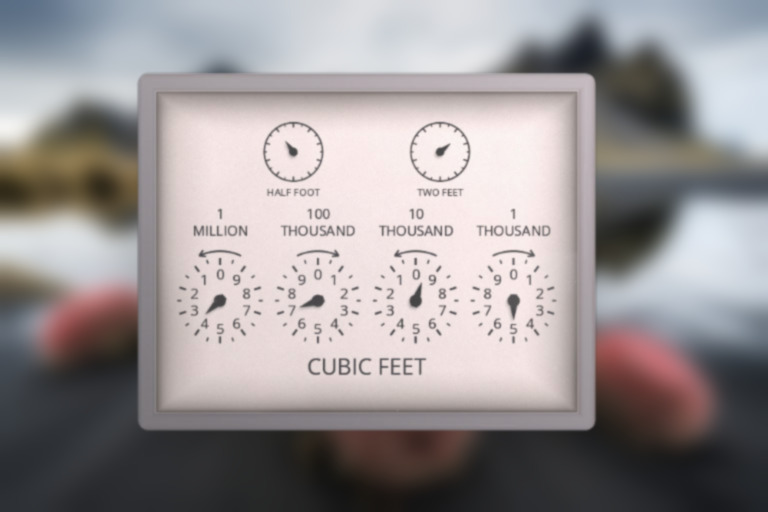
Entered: 369500,ft³
